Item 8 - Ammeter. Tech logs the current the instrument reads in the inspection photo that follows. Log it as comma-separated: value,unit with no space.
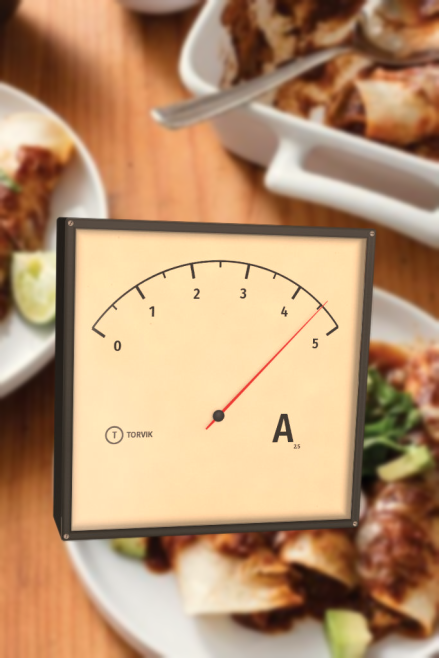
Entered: 4.5,A
